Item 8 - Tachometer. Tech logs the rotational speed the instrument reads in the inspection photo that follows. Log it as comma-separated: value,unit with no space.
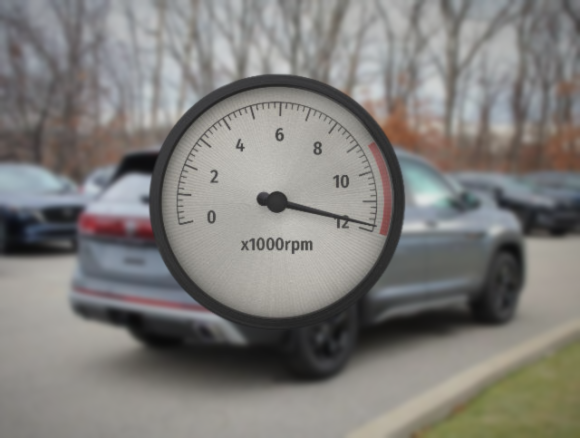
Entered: 11800,rpm
